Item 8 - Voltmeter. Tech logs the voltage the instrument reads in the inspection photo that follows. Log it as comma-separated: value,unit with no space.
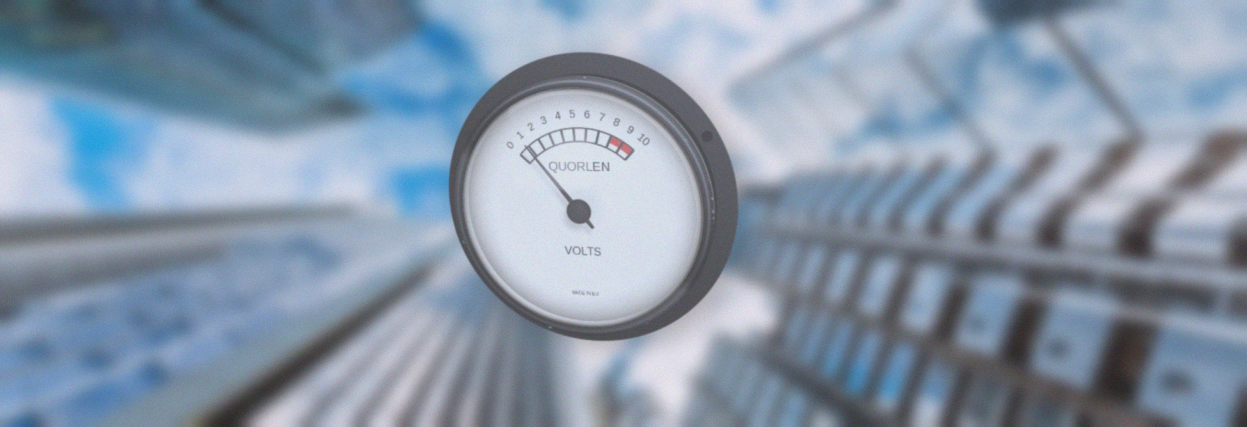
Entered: 1,V
